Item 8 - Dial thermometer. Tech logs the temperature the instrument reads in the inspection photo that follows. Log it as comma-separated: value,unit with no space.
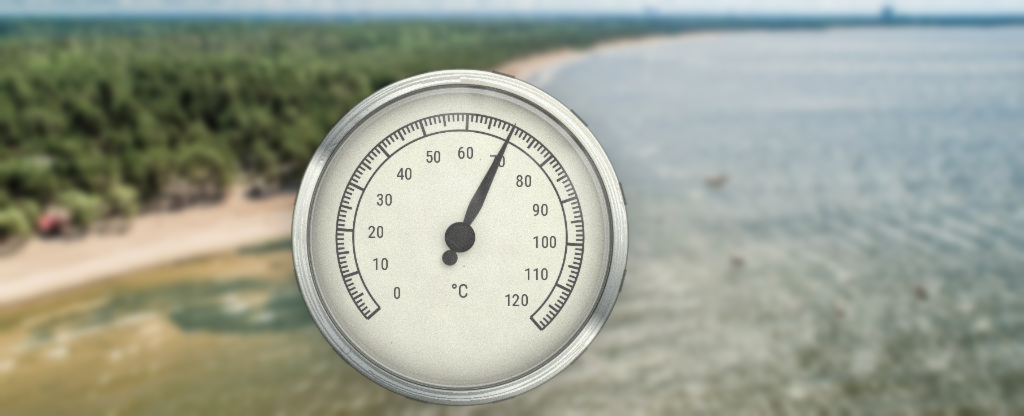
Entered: 70,°C
